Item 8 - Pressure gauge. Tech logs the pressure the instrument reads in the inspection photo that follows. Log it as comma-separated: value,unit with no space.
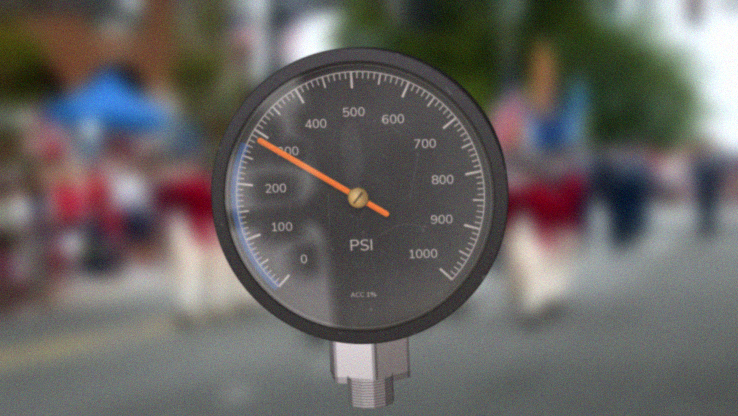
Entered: 290,psi
